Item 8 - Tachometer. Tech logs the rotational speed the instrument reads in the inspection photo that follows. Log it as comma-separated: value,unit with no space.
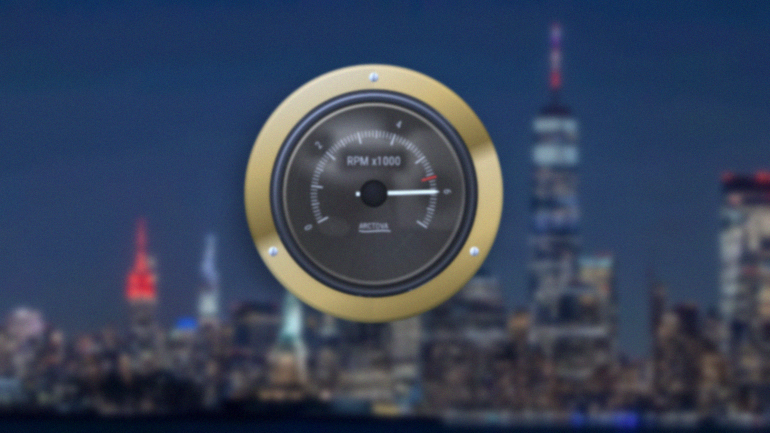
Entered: 6000,rpm
